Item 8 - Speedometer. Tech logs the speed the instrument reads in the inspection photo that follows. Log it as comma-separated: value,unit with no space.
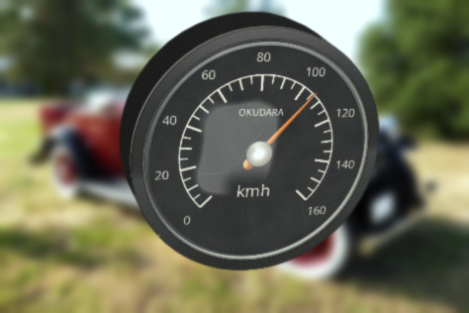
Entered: 105,km/h
